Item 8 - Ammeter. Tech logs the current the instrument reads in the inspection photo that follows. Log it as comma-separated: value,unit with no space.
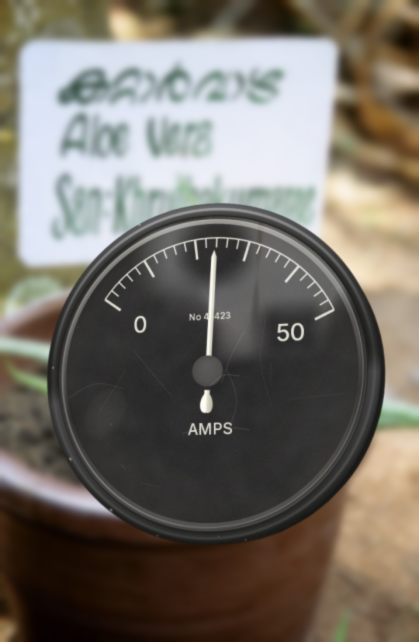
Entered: 24,A
